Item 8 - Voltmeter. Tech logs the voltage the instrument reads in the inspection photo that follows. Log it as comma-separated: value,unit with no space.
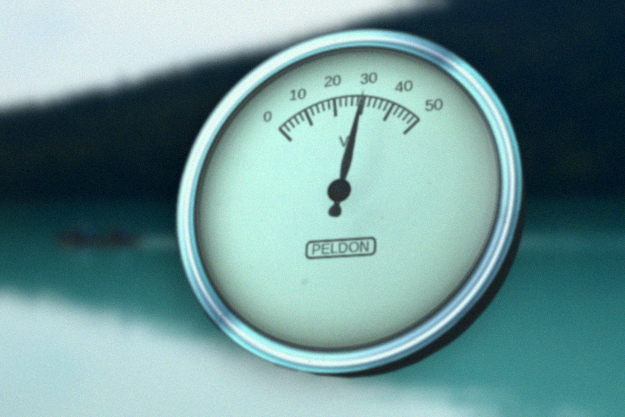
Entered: 30,V
